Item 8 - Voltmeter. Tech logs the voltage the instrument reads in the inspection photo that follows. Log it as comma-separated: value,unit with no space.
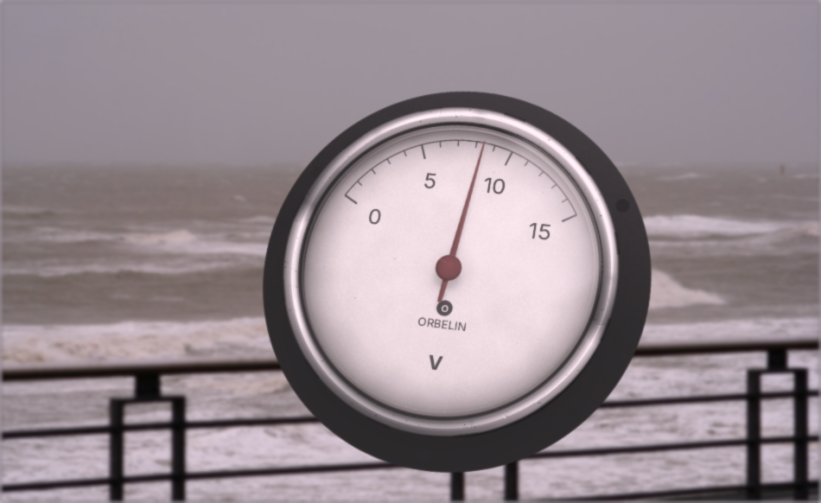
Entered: 8.5,V
